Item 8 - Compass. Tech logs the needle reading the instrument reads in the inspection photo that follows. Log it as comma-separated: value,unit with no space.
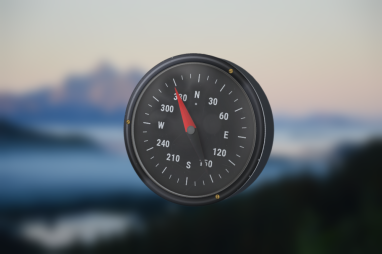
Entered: 330,°
